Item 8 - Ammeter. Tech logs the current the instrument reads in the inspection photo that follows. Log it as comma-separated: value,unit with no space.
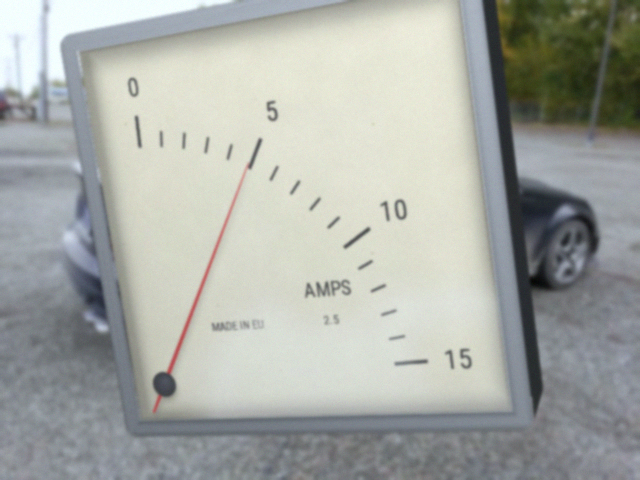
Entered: 5,A
